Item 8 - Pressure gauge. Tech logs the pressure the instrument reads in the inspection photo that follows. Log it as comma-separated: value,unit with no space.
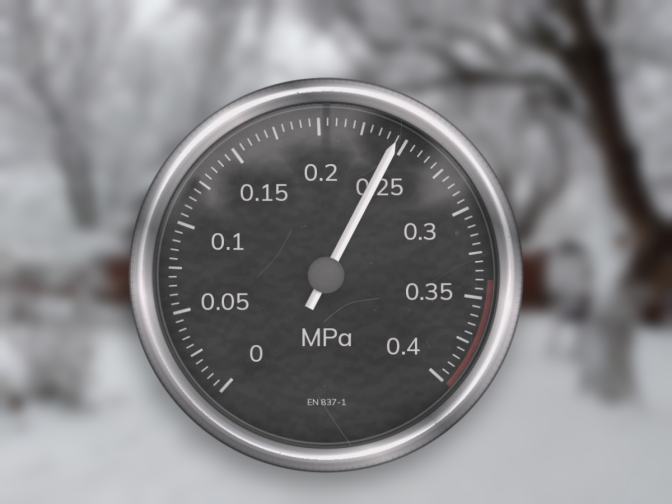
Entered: 0.245,MPa
